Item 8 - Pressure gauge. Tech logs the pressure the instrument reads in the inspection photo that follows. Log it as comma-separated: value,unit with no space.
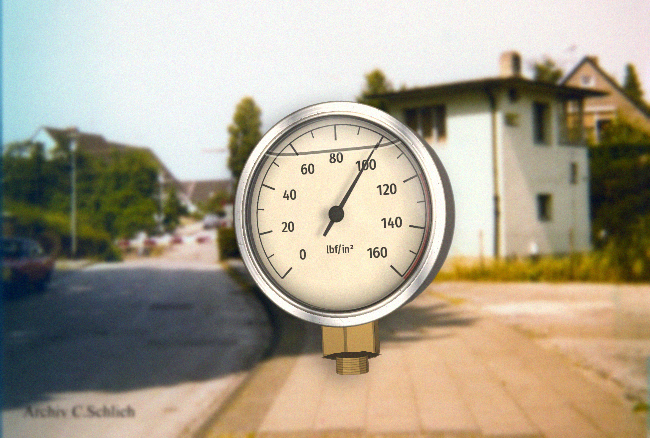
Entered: 100,psi
